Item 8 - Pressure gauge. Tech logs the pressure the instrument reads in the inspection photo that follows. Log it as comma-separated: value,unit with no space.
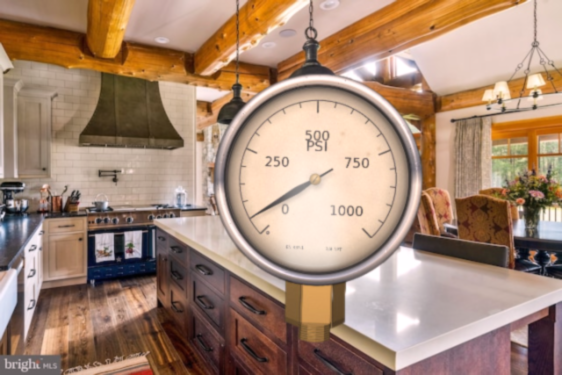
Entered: 50,psi
